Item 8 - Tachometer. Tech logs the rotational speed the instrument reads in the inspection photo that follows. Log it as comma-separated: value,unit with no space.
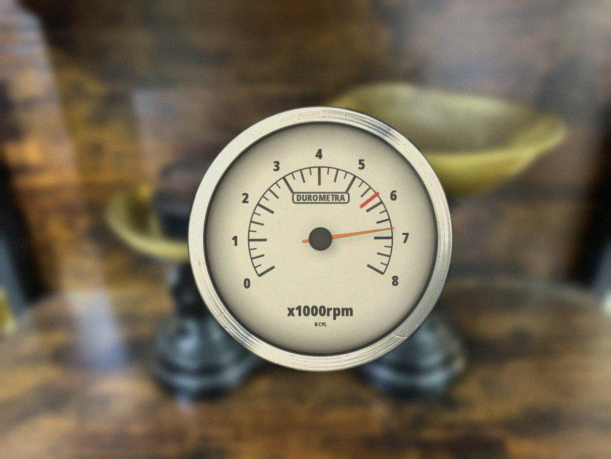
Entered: 6750,rpm
